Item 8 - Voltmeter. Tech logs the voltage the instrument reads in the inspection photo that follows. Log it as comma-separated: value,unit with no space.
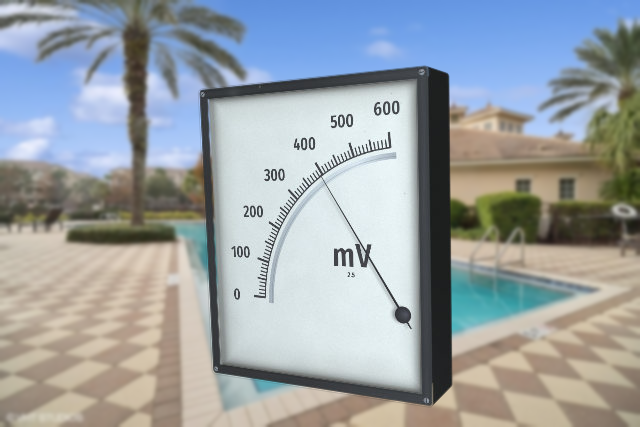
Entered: 400,mV
